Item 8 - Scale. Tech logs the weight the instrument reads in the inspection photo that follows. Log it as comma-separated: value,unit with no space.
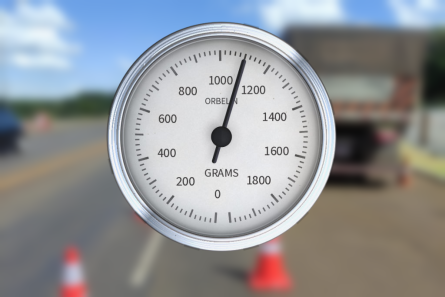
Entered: 1100,g
